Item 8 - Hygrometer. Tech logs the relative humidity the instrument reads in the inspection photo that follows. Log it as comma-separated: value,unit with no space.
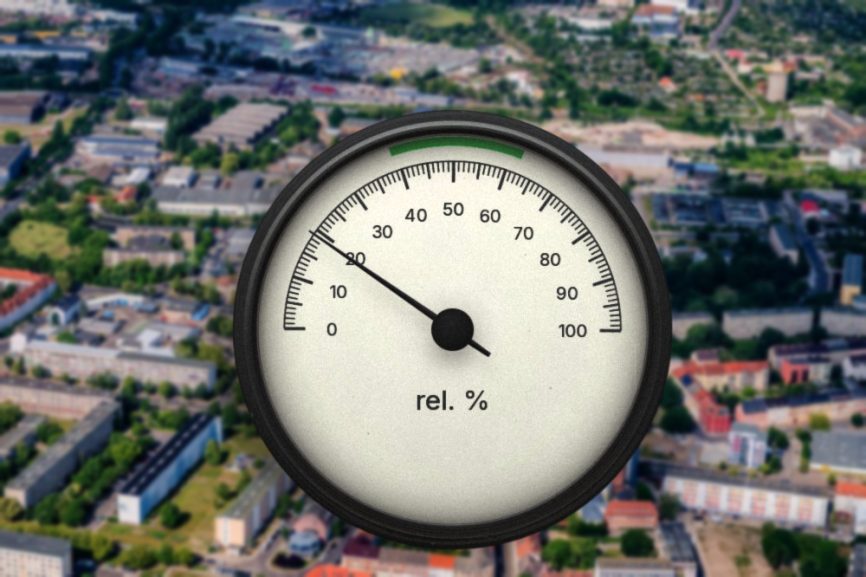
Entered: 19,%
